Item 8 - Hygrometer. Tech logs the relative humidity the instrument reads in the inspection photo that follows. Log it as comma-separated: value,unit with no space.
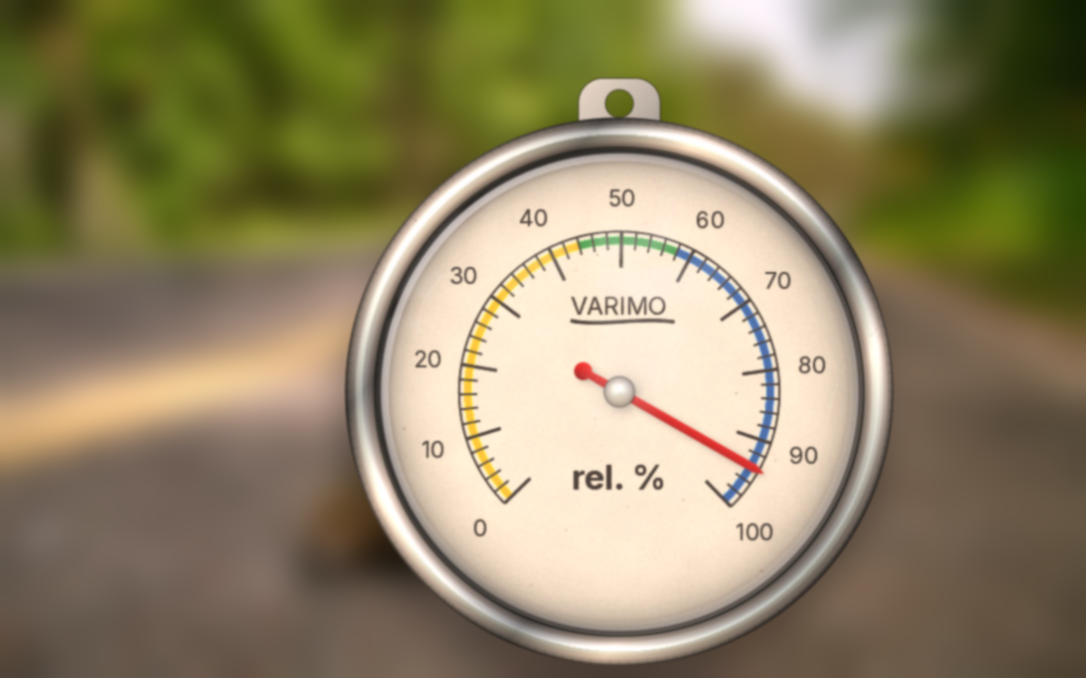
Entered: 94,%
